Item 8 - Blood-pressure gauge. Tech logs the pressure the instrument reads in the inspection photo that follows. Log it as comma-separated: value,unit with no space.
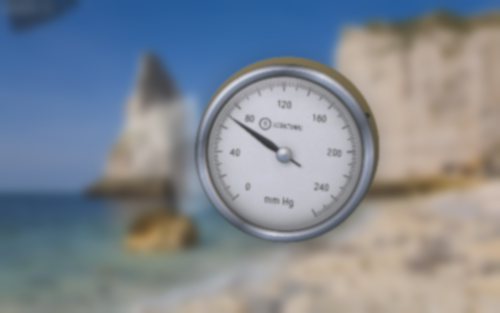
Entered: 70,mmHg
